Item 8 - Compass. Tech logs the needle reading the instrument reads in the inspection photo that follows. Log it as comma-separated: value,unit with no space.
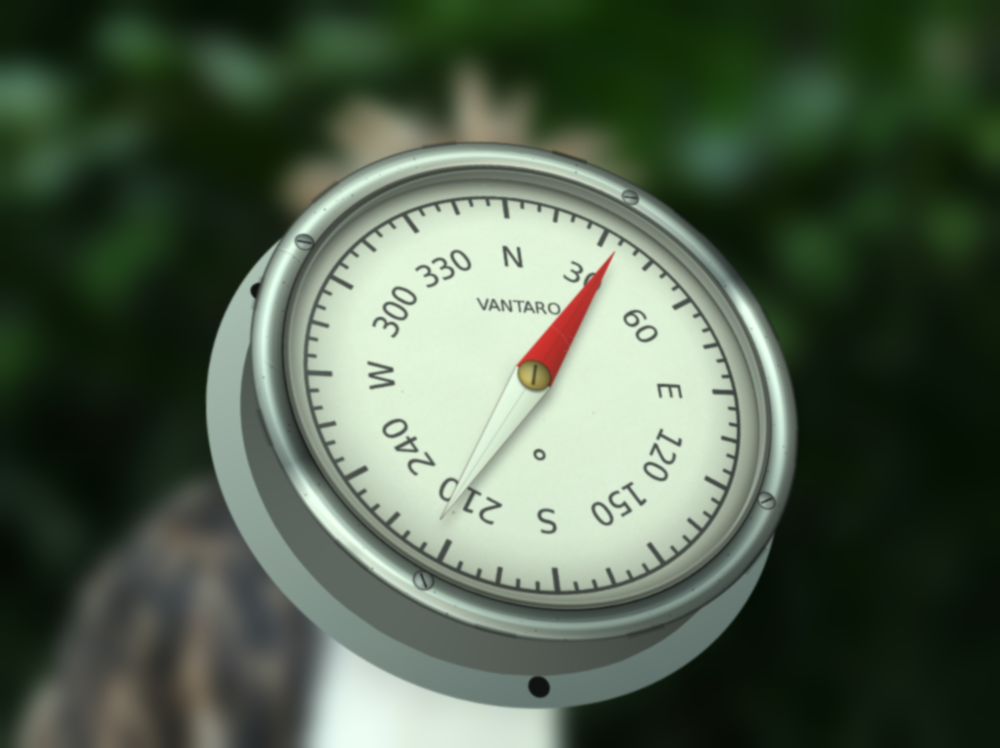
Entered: 35,°
